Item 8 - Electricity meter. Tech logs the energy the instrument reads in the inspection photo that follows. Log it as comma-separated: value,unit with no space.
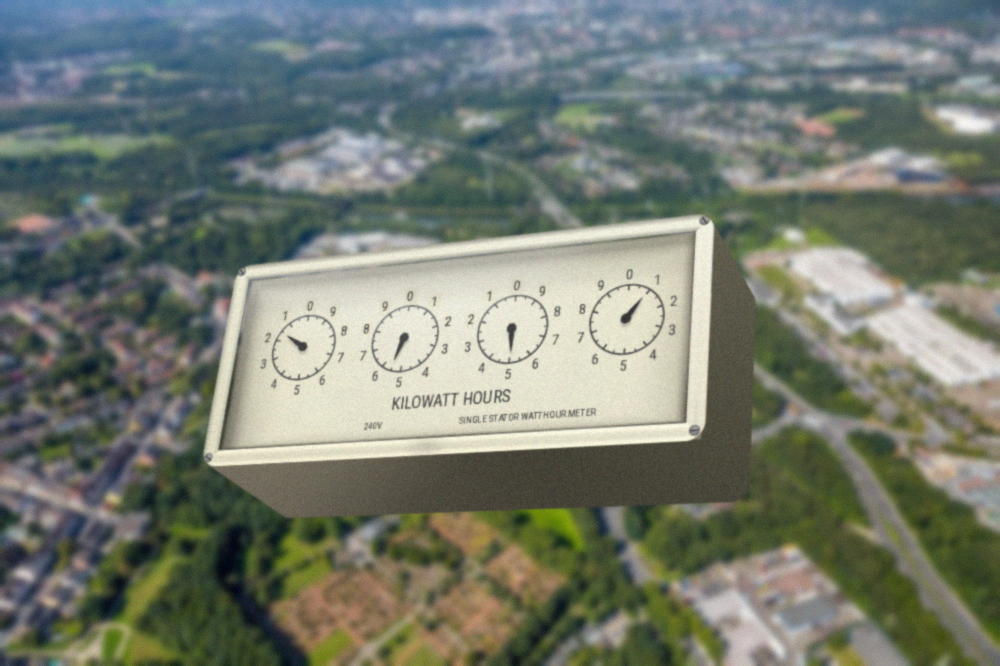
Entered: 1551,kWh
